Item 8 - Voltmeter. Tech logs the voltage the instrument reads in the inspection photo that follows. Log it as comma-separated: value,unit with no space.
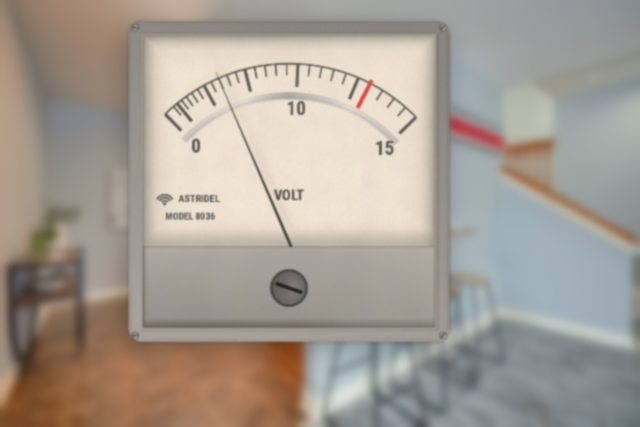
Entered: 6,V
